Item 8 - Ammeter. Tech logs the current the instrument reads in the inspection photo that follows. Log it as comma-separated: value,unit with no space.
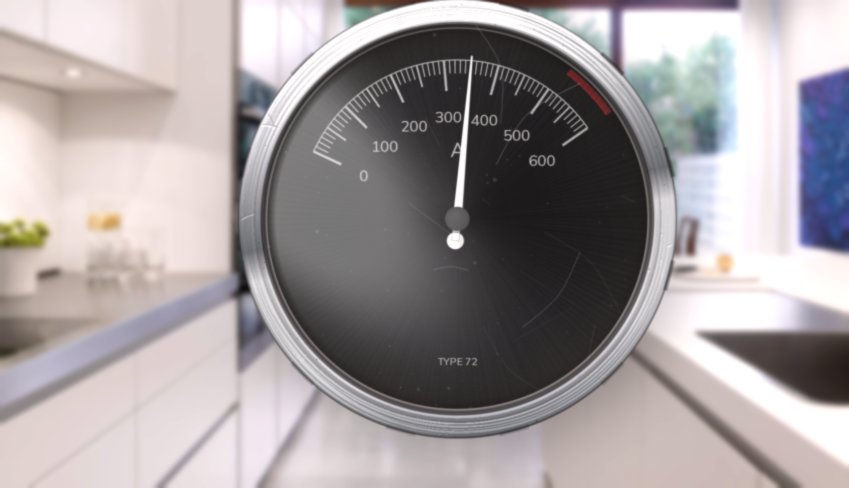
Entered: 350,A
